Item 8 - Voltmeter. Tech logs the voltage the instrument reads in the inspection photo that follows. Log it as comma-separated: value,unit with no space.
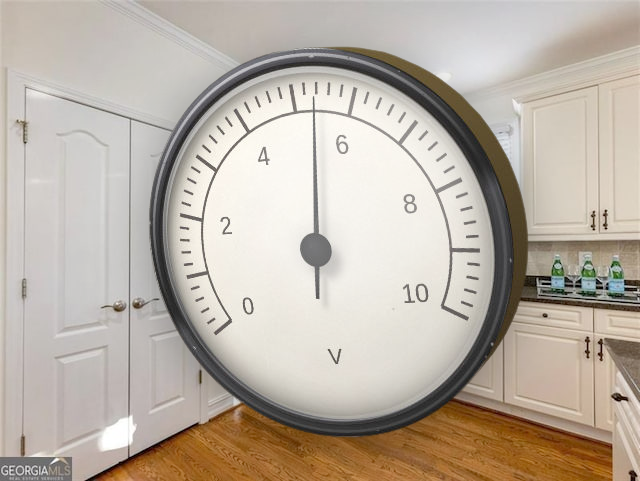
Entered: 5.4,V
